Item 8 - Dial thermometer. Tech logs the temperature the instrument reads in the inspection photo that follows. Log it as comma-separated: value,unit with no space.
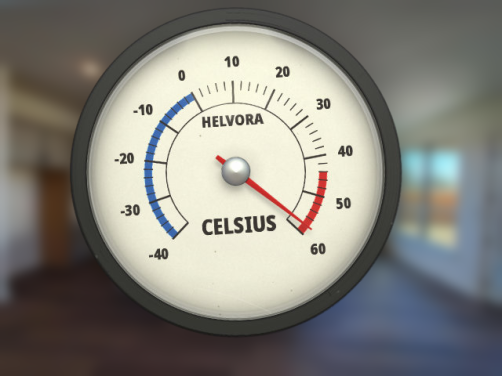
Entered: 58,°C
